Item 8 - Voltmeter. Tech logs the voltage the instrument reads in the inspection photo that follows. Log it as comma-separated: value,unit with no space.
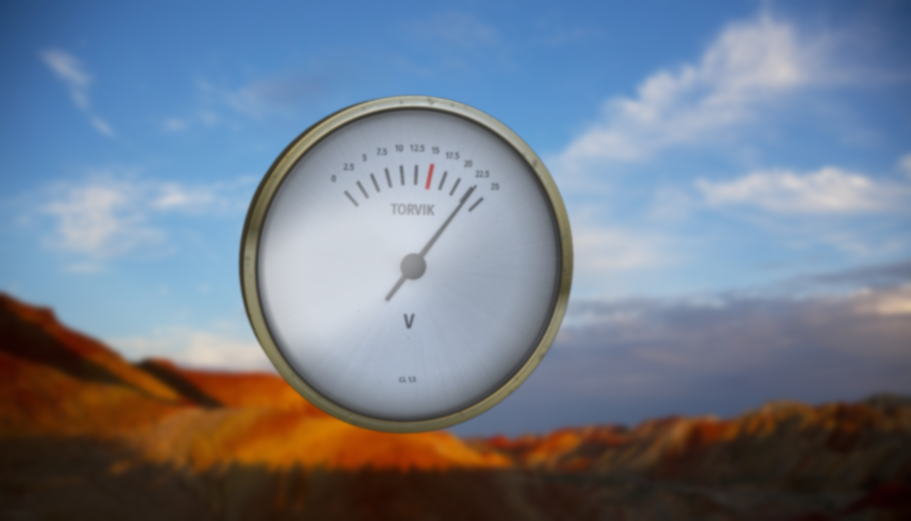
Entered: 22.5,V
